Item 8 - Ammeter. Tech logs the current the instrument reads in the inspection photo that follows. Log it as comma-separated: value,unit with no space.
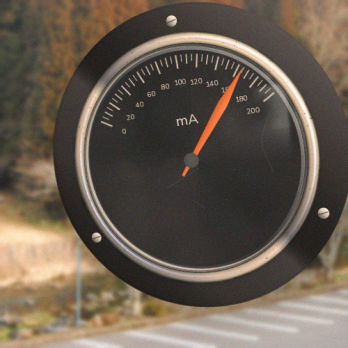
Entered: 165,mA
